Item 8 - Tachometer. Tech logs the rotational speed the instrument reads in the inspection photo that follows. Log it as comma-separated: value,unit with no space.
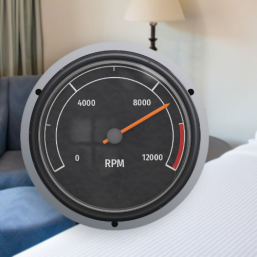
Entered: 9000,rpm
